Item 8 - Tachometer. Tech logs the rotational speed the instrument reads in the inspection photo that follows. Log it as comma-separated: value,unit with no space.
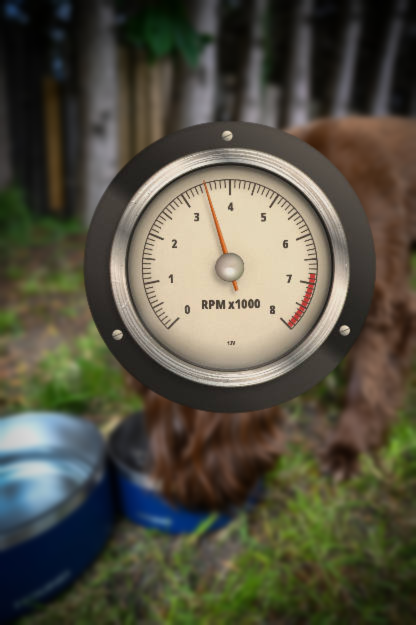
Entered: 3500,rpm
